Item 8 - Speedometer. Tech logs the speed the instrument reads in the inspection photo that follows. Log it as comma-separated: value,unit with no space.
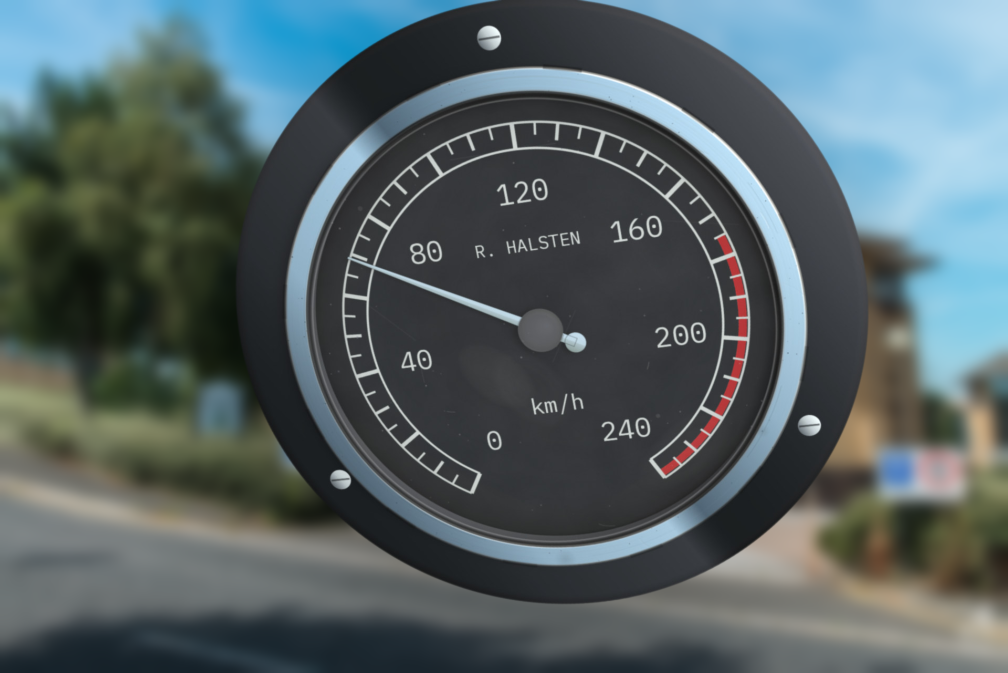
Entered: 70,km/h
